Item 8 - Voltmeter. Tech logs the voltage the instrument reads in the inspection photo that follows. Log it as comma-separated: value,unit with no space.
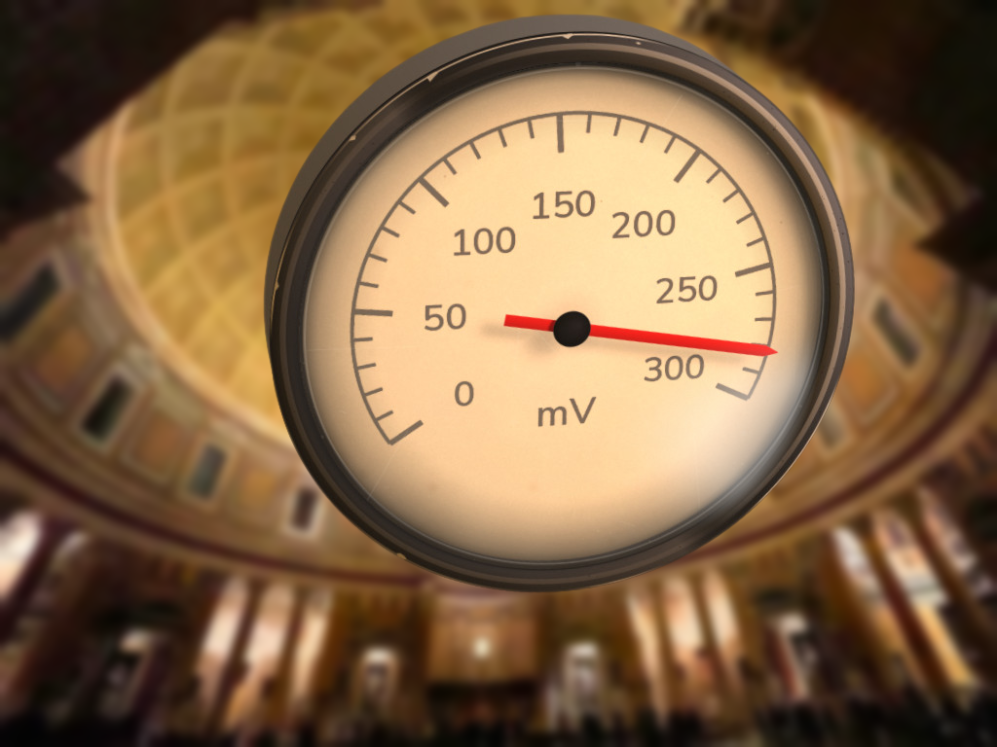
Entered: 280,mV
